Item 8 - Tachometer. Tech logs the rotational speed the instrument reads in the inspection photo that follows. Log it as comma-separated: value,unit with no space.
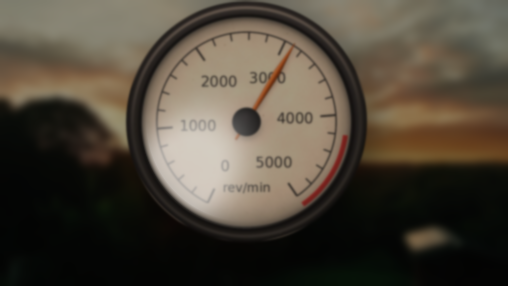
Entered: 3100,rpm
